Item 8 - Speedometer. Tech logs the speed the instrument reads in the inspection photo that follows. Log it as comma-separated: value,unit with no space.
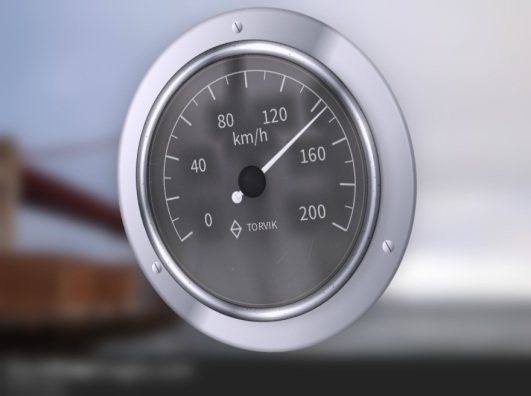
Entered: 145,km/h
